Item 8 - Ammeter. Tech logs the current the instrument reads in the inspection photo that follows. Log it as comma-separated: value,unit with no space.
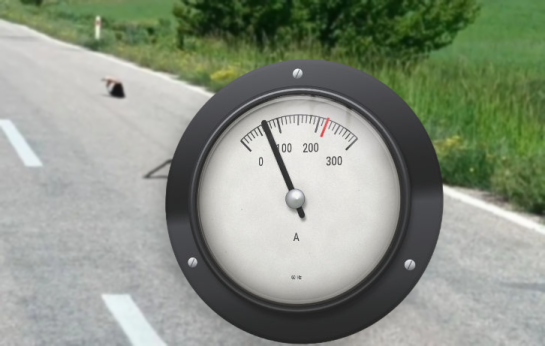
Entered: 70,A
